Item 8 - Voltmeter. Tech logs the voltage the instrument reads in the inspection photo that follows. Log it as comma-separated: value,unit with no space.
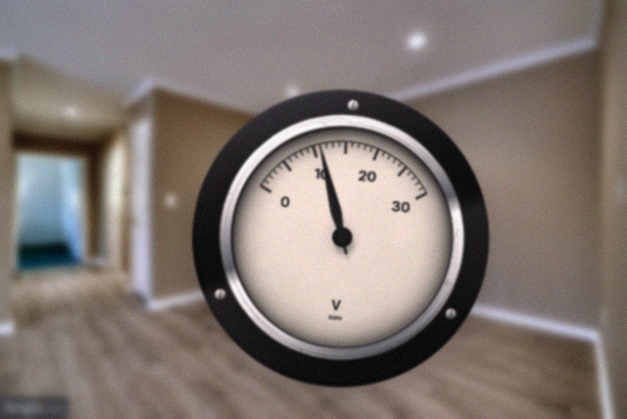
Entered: 11,V
